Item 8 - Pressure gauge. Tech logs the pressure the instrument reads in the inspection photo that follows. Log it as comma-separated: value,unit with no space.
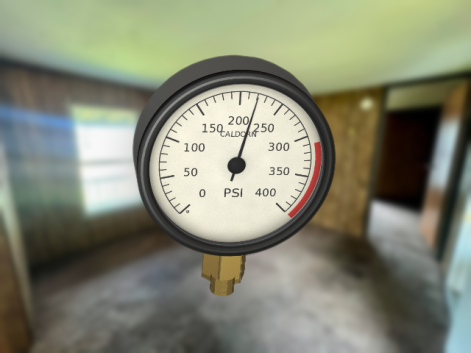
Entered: 220,psi
